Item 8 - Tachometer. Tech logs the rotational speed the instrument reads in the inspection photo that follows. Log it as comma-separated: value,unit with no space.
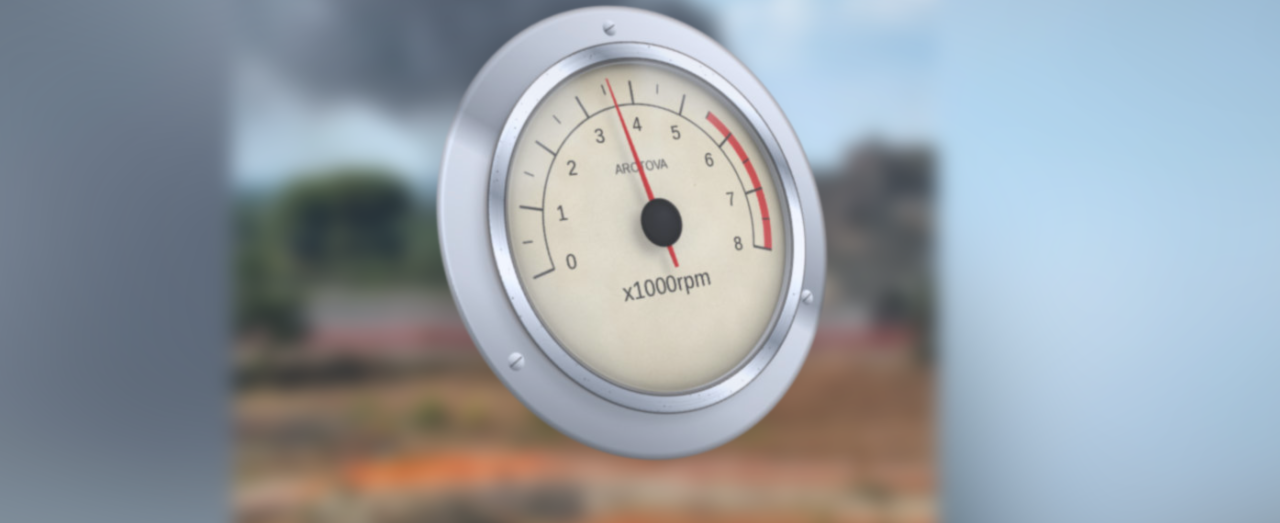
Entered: 3500,rpm
